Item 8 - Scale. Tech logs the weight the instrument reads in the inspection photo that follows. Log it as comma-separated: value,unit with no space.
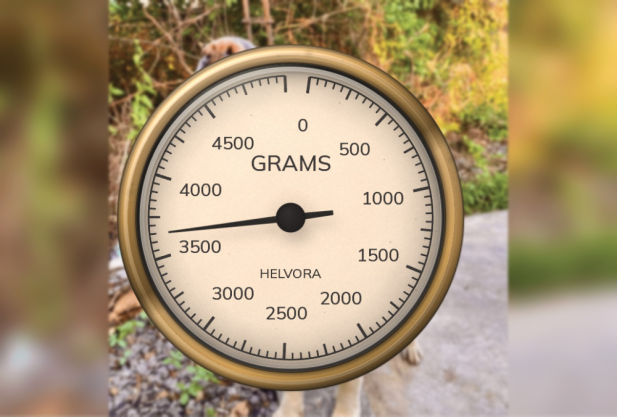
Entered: 3650,g
